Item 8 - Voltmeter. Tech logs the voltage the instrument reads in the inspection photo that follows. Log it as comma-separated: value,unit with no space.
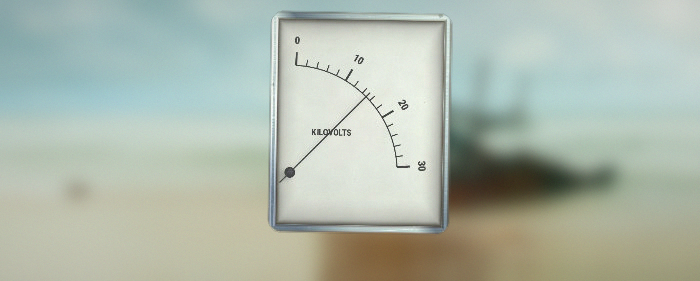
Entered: 15,kV
